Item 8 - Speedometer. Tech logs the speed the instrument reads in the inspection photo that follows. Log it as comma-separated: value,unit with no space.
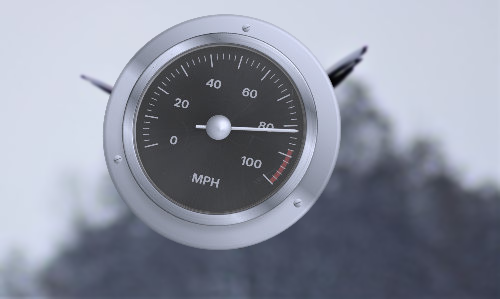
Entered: 82,mph
